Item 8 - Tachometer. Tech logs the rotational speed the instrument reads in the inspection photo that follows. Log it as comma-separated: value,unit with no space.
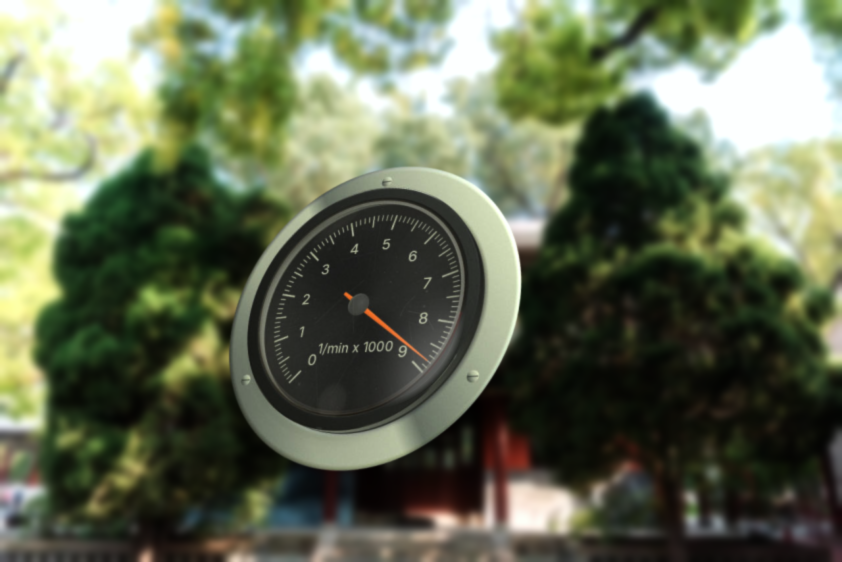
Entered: 8800,rpm
